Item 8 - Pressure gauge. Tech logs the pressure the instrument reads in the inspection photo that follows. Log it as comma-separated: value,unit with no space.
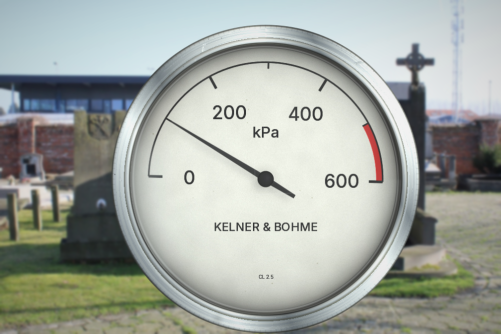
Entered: 100,kPa
